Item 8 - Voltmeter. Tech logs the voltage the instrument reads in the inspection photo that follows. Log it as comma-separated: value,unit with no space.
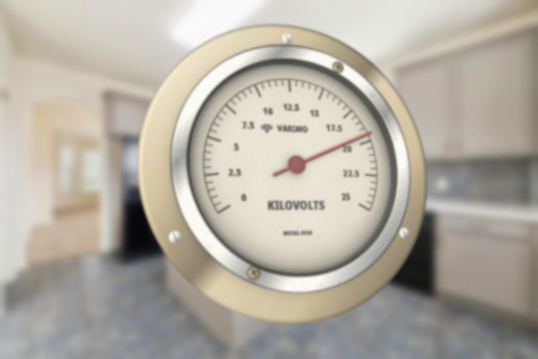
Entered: 19.5,kV
